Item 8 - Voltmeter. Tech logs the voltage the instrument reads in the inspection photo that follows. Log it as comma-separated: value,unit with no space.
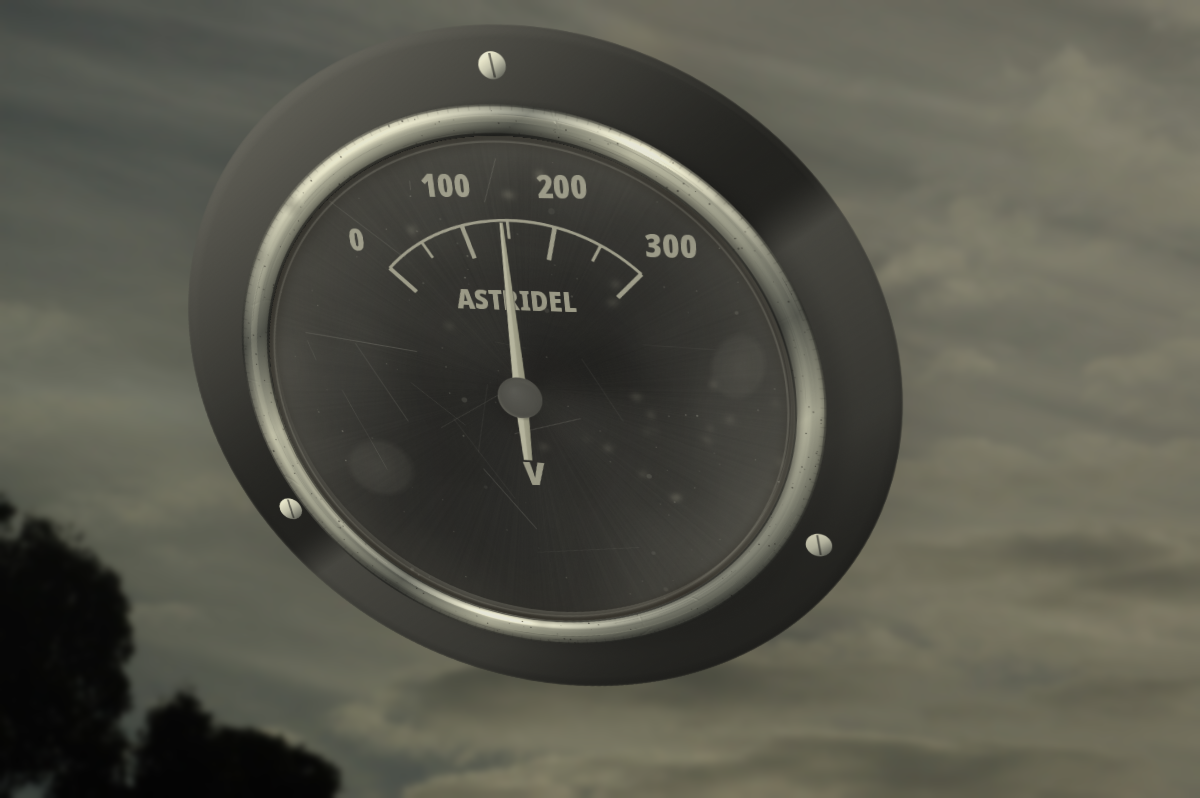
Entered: 150,V
